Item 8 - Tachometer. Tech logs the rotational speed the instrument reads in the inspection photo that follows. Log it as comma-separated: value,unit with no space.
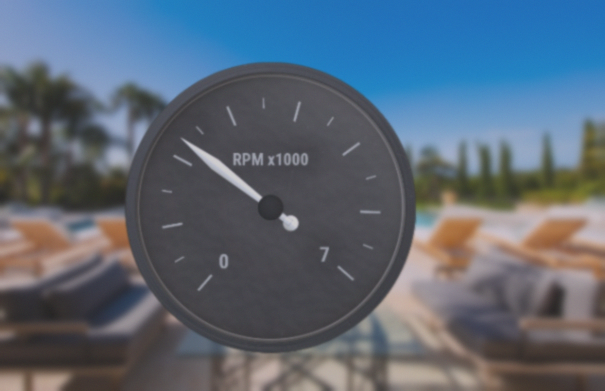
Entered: 2250,rpm
